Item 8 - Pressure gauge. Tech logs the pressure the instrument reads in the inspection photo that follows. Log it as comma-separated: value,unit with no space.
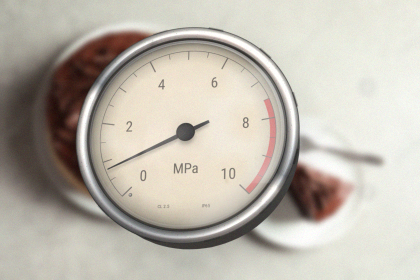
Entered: 0.75,MPa
